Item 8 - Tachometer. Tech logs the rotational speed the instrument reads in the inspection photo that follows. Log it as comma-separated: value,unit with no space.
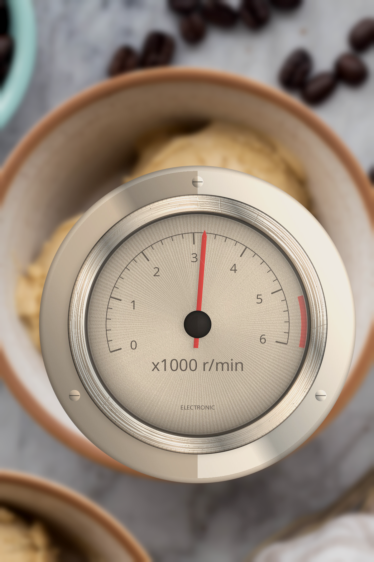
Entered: 3200,rpm
